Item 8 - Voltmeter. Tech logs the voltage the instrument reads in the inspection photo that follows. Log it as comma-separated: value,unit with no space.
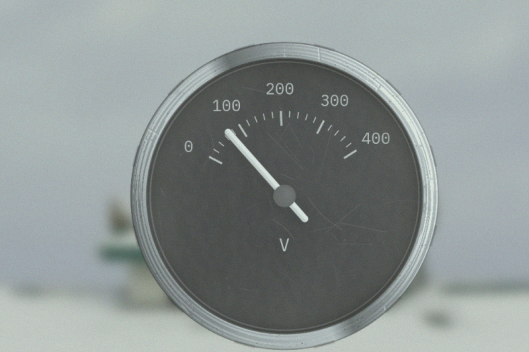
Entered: 70,V
